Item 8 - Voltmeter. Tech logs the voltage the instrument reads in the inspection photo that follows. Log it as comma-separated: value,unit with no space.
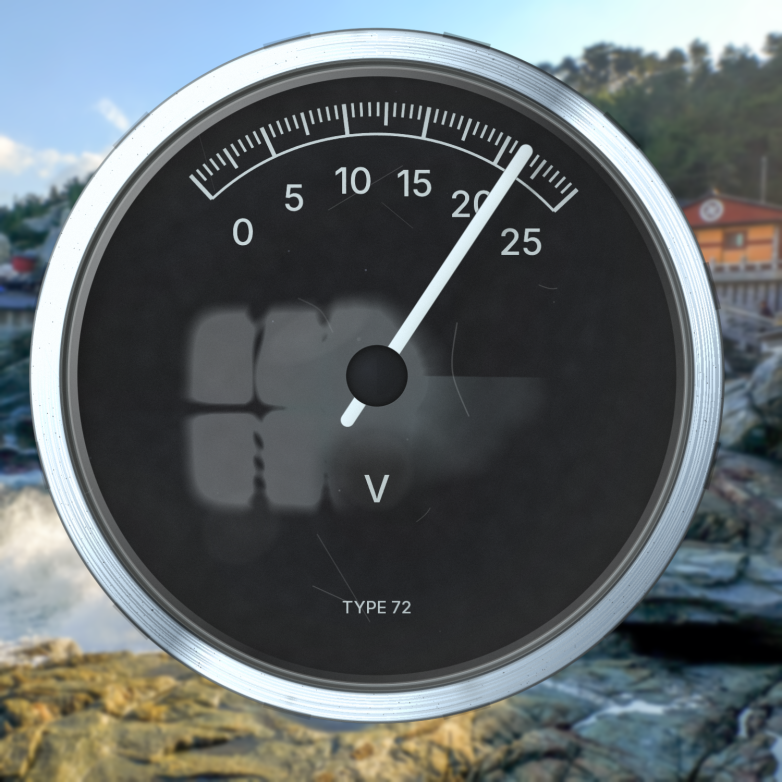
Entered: 21.25,V
